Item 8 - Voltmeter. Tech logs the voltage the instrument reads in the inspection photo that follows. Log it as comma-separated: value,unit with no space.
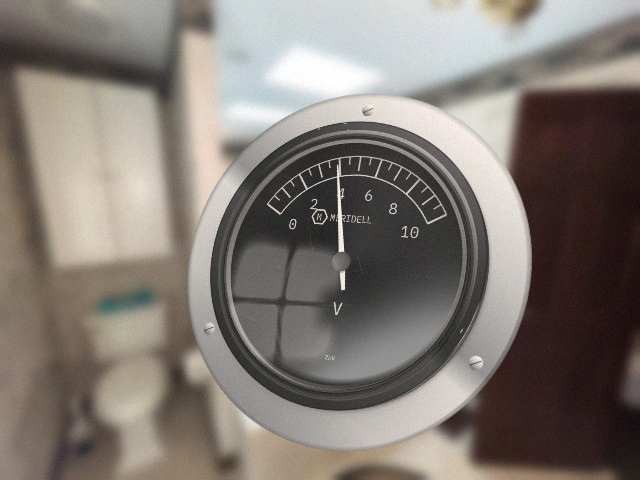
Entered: 4,V
